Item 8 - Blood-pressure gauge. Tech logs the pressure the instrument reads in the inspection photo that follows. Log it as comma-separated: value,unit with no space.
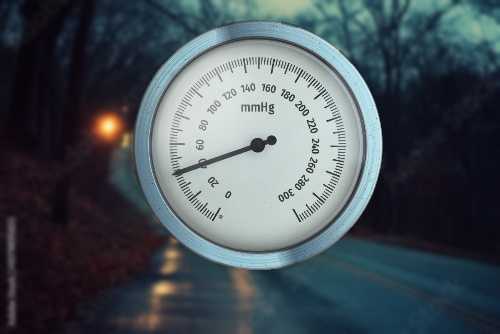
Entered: 40,mmHg
